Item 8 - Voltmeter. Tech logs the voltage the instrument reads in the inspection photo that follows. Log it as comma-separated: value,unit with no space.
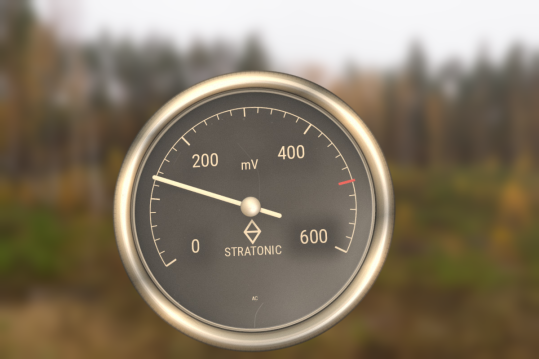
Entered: 130,mV
